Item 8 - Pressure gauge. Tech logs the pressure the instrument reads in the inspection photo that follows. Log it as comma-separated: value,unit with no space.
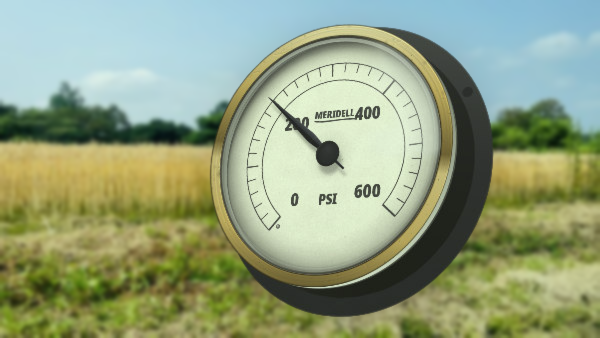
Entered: 200,psi
